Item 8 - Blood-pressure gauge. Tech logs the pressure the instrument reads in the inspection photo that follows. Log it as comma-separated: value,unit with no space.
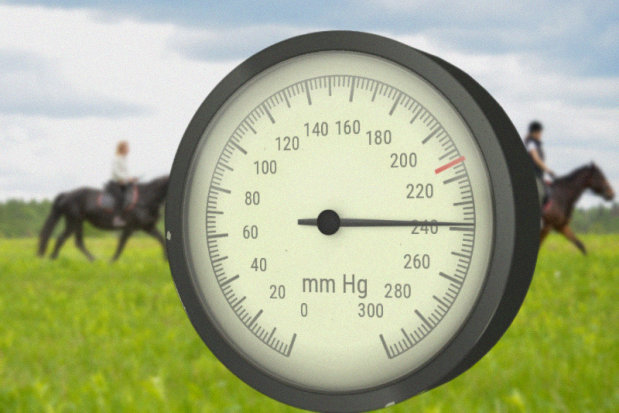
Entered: 238,mmHg
